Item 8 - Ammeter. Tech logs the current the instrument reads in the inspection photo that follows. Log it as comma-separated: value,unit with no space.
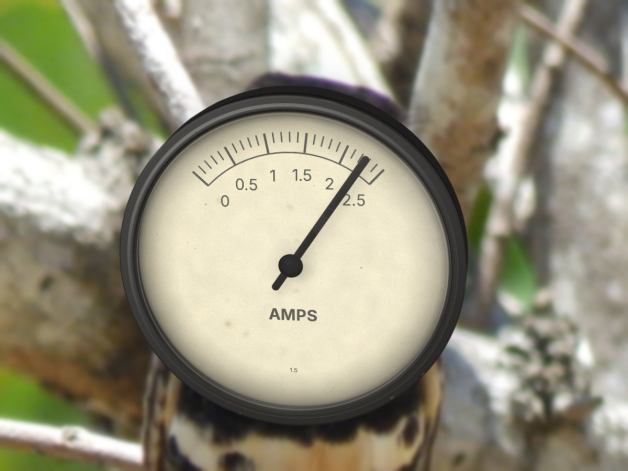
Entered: 2.25,A
